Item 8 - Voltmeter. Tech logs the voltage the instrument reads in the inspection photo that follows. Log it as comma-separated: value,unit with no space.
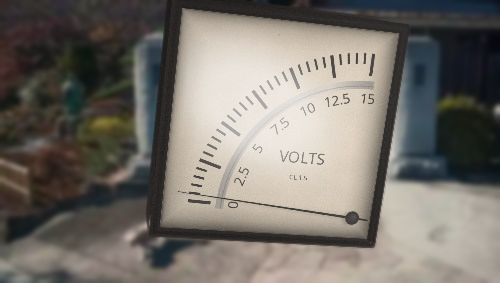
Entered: 0.5,V
